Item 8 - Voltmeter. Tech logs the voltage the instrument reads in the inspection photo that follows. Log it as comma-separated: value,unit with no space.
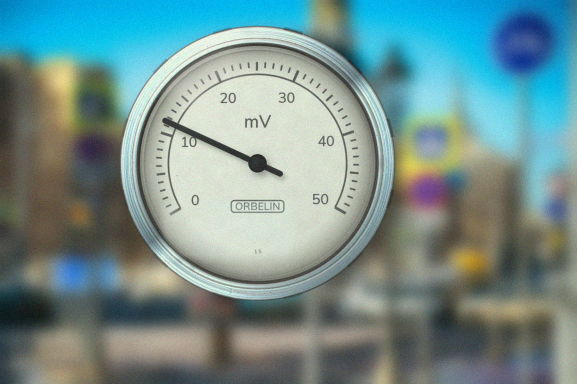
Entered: 11.5,mV
